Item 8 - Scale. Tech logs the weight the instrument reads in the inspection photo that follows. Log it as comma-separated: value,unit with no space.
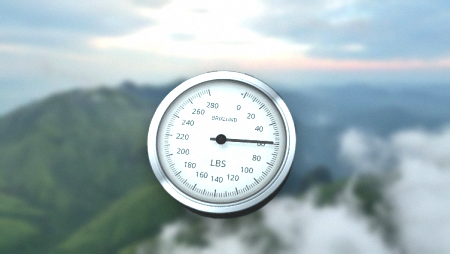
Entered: 60,lb
